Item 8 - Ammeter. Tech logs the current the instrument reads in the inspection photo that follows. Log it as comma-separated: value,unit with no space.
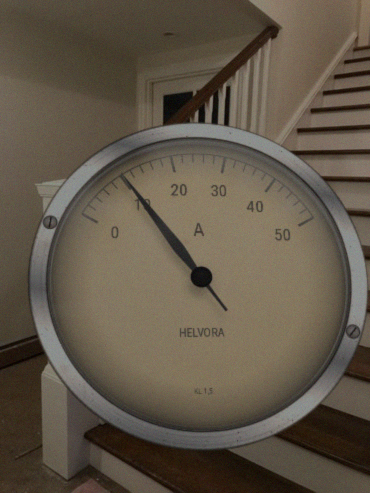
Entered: 10,A
